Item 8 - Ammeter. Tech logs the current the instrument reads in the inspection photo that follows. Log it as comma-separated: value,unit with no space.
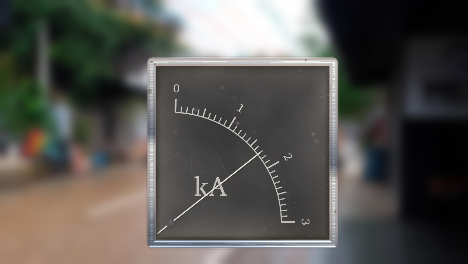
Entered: 1.7,kA
